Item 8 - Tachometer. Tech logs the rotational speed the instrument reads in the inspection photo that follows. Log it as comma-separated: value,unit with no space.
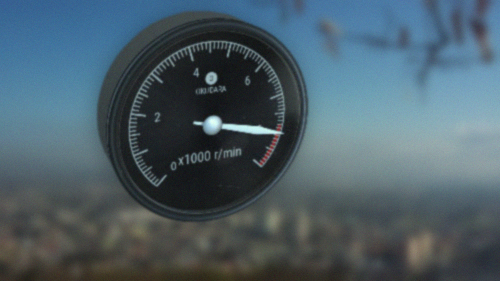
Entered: 8000,rpm
